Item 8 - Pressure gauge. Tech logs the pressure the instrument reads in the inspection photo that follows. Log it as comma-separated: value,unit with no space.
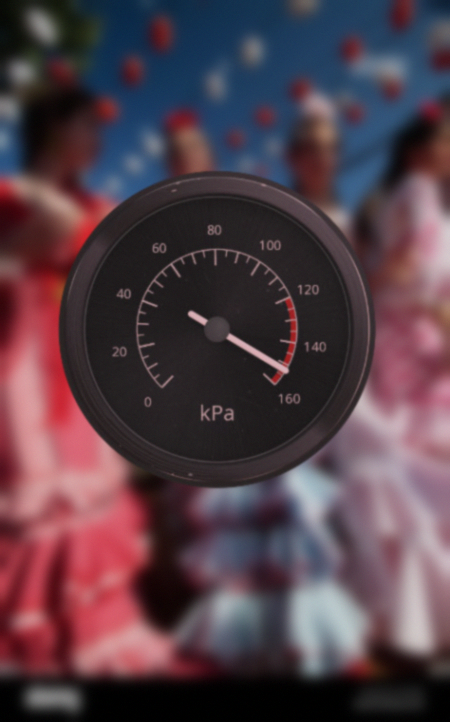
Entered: 152.5,kPa
